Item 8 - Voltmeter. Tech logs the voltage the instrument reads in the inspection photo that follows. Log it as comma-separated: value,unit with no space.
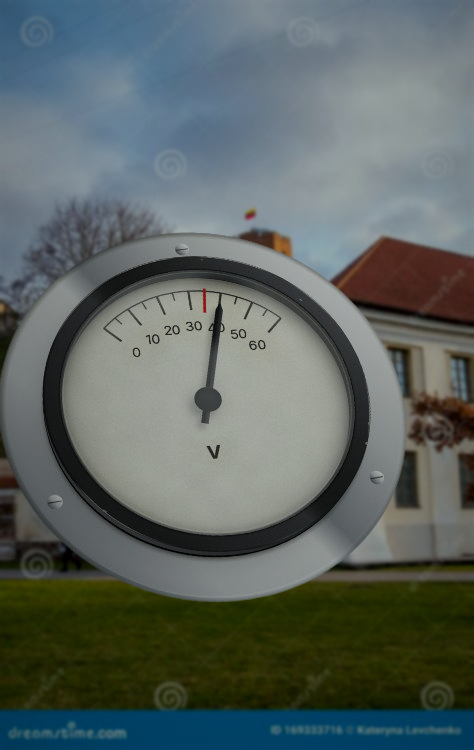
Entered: 40,V
